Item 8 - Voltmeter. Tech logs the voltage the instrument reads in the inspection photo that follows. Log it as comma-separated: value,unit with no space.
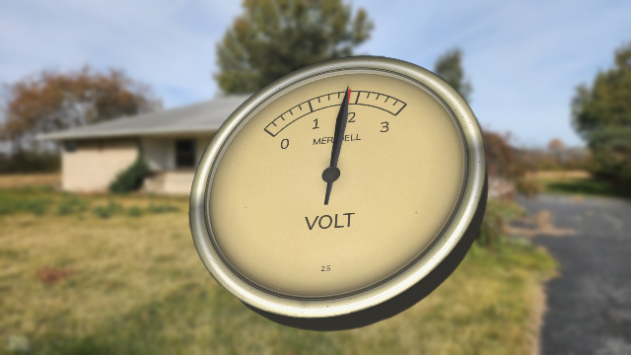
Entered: 1.8,V
